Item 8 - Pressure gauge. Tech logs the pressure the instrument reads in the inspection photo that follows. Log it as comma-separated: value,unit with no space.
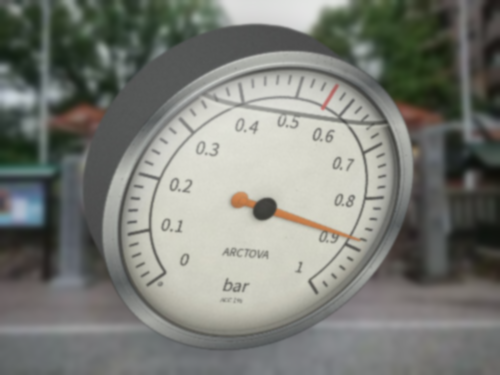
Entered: 0.88,bar
